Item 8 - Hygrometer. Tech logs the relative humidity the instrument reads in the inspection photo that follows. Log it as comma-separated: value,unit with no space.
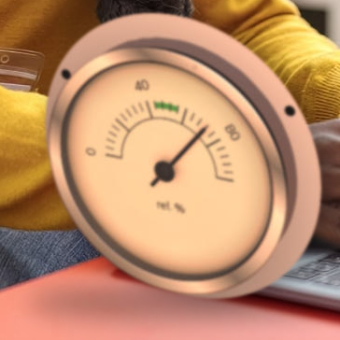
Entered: 72,%
